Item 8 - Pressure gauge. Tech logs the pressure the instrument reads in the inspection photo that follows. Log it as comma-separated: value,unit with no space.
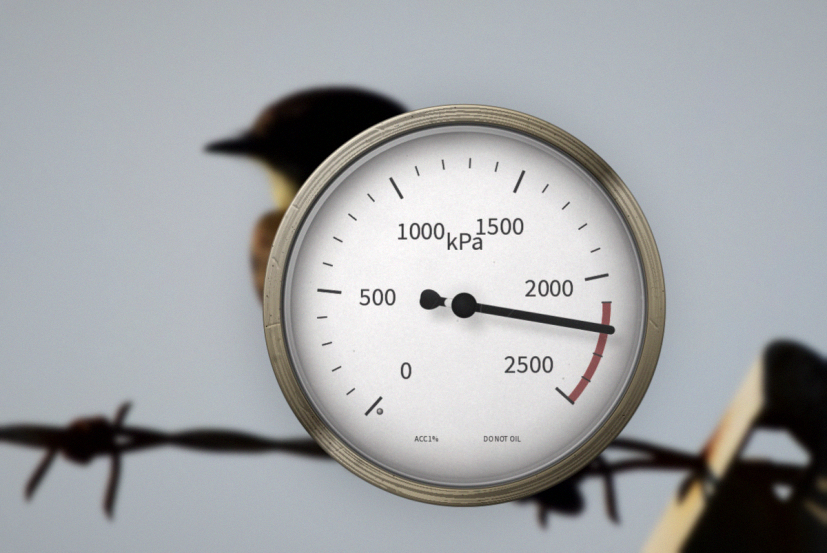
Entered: 2200,kPa
